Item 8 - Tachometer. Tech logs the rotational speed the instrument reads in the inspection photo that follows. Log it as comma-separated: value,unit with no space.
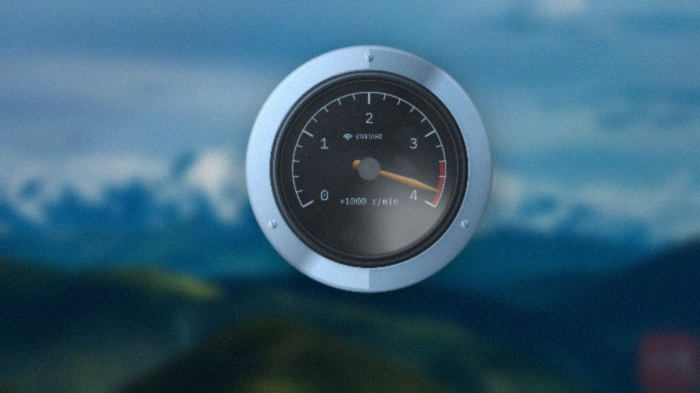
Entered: 3800,rpm
